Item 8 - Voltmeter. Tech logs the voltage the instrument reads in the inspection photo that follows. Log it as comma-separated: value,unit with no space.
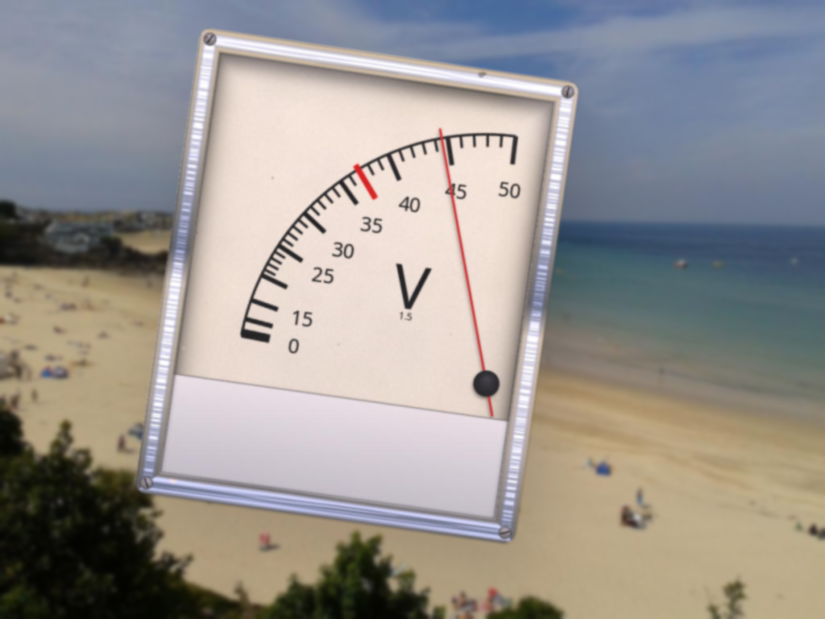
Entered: 44.5,V
